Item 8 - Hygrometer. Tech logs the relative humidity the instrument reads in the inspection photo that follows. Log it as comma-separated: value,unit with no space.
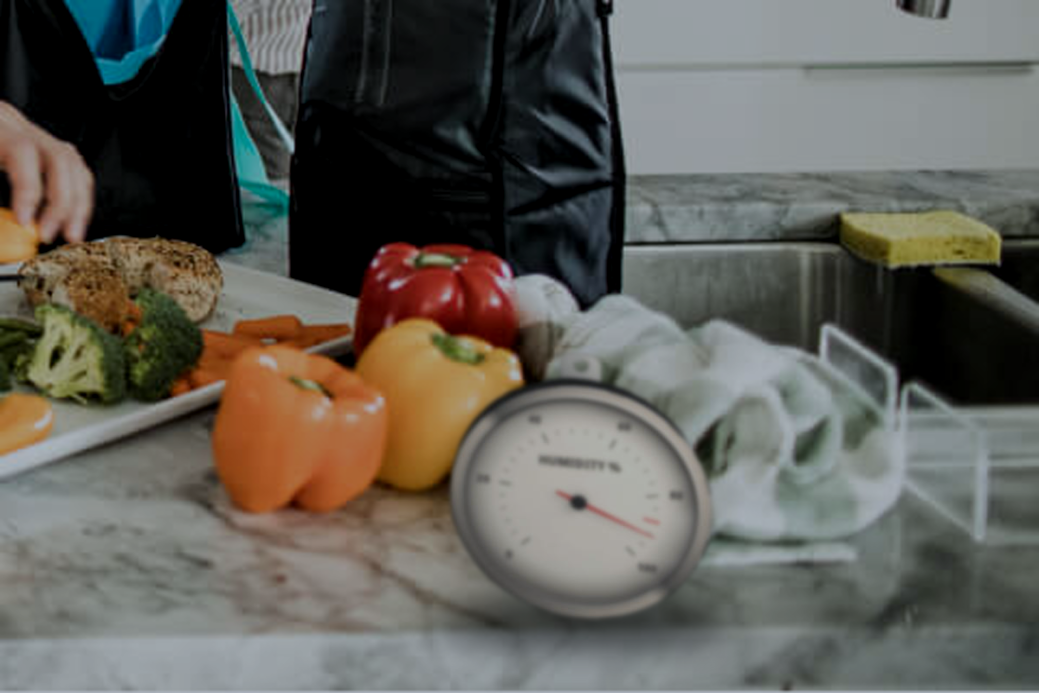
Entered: 92,%
